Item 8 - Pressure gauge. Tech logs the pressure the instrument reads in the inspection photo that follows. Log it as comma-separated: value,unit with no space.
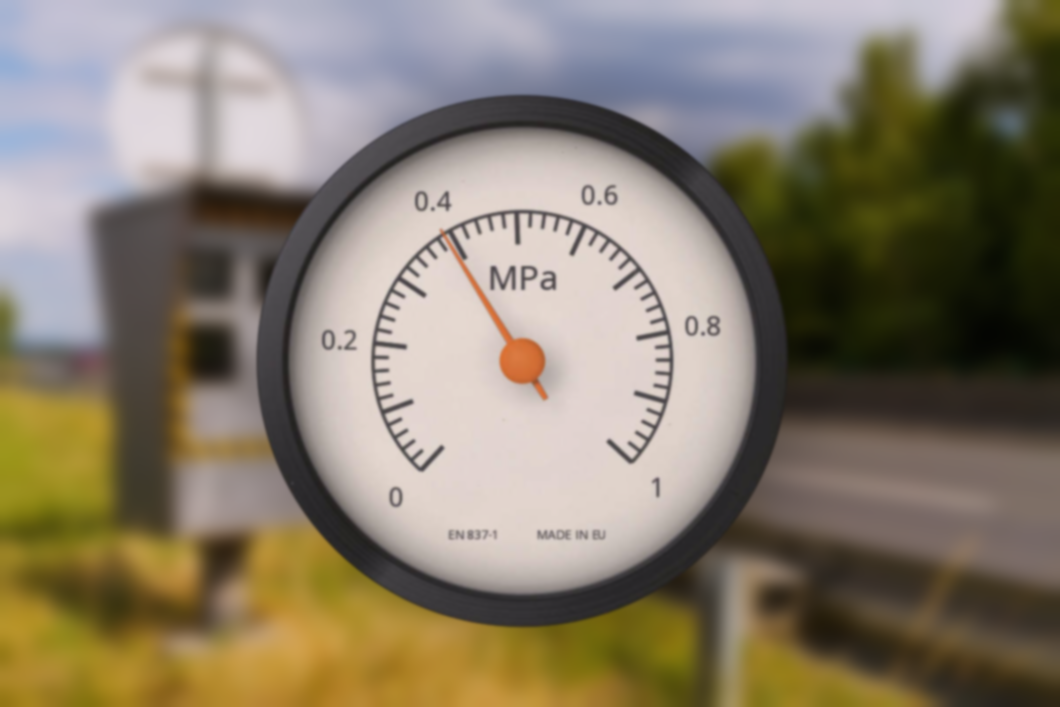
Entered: 0.39,MPa
